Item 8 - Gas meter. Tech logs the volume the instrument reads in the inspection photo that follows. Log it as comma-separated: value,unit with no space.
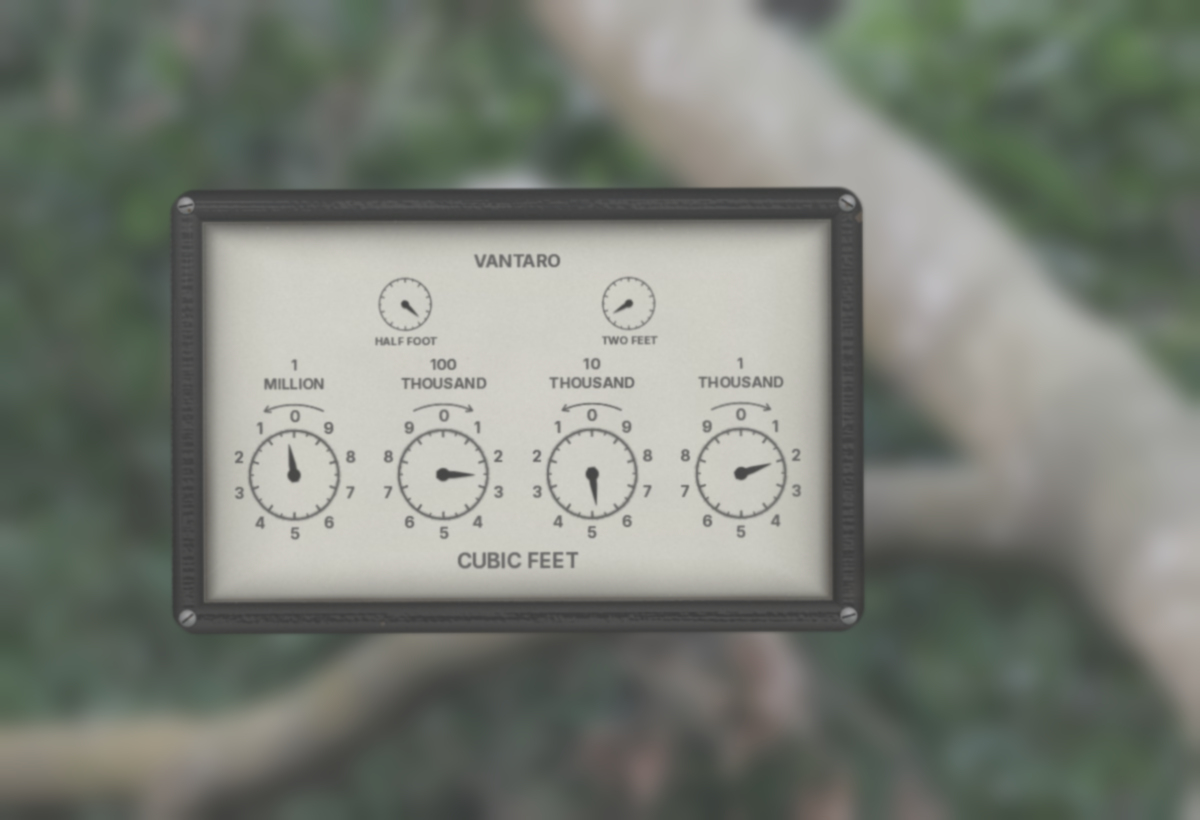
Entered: 25200,ft³
